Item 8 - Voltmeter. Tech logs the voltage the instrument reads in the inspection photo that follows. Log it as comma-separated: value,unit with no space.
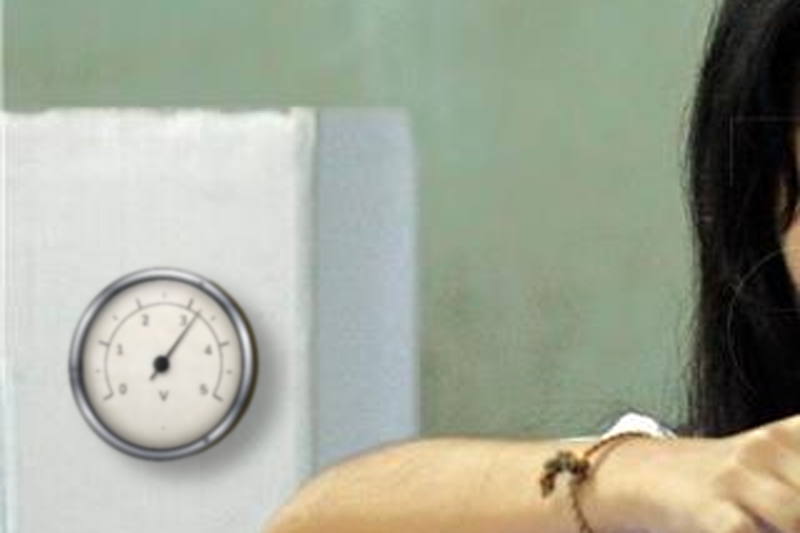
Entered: 3.25,V
